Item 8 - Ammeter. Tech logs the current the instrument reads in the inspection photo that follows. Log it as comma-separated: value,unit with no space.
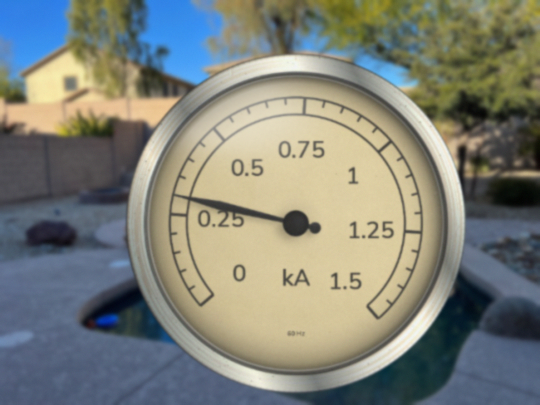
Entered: 0.3,kA
